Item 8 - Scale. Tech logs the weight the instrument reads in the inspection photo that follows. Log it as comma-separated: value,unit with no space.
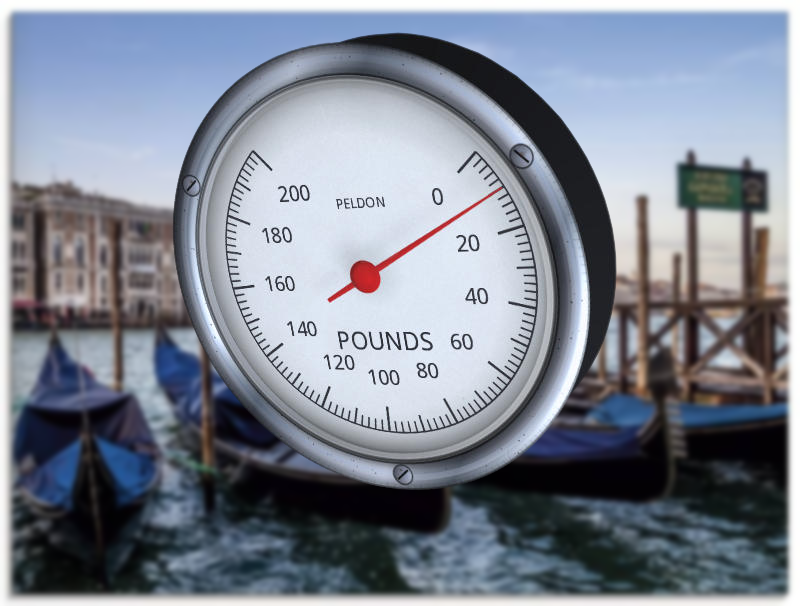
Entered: 10,lb
